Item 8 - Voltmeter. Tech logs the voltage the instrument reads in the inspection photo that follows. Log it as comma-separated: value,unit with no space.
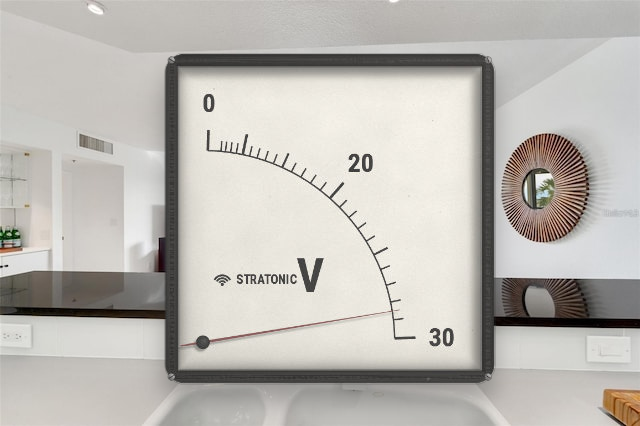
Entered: 28.5,V
